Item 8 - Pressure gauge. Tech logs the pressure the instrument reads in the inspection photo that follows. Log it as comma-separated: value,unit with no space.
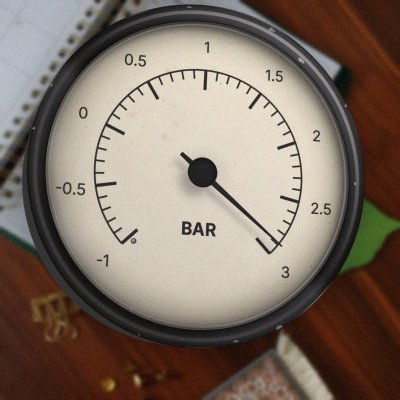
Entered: 2.9,bar
